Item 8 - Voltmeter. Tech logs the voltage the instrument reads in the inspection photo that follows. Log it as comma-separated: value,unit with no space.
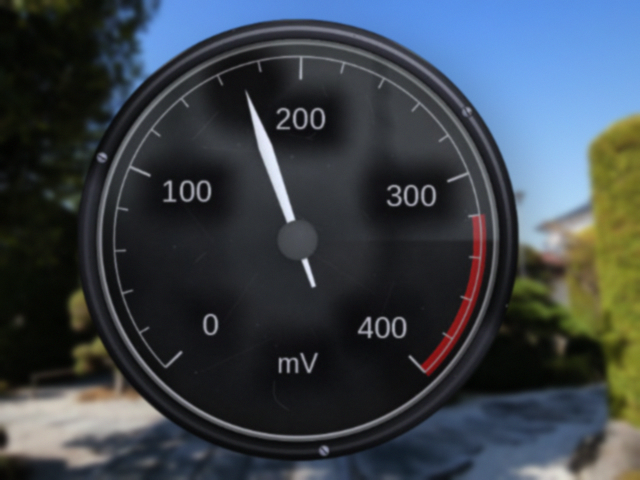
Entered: 170,mV
